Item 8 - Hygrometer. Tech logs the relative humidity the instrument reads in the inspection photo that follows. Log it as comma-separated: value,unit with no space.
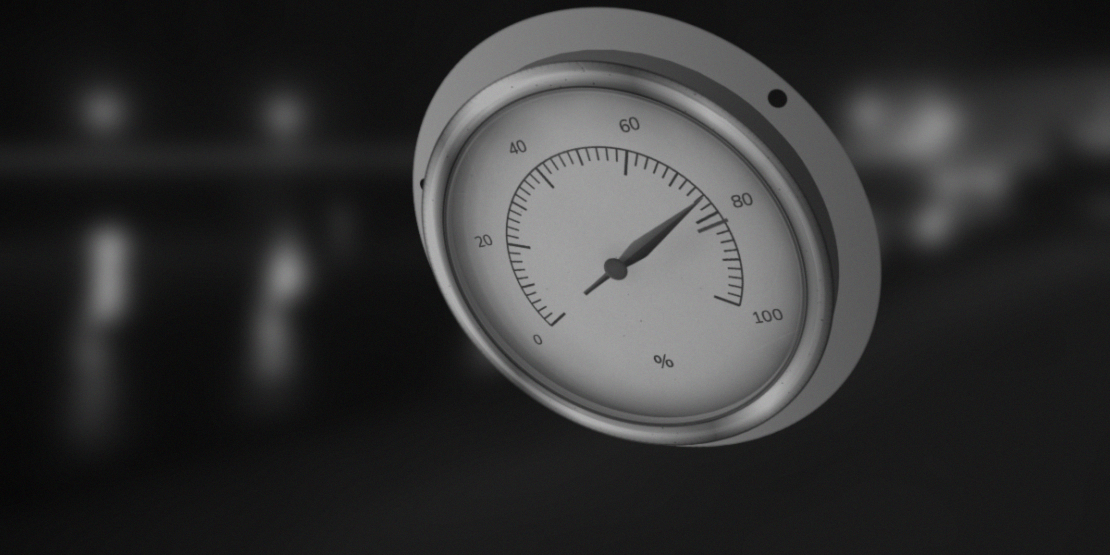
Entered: 76,%
